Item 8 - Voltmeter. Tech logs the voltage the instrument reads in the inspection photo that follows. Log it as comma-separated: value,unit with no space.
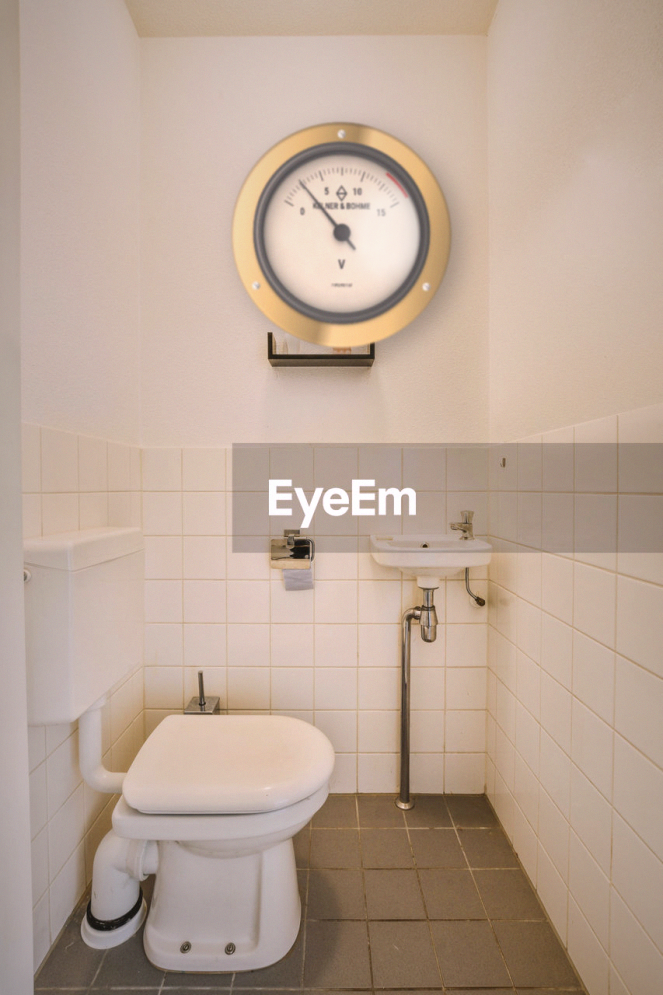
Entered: 2.5,V
